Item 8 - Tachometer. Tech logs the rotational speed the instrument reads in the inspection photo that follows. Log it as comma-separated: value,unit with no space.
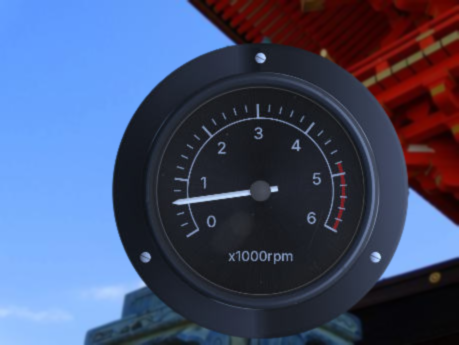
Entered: 600,rpm
